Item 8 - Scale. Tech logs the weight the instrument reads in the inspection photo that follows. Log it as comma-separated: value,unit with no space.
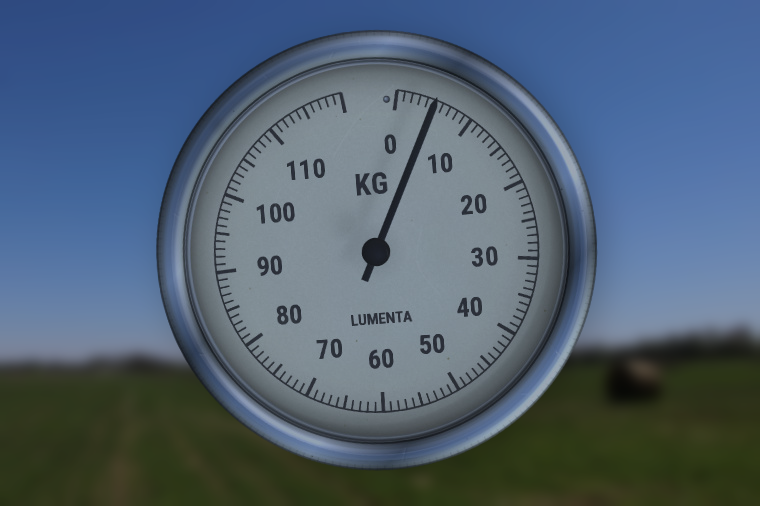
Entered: 5,kg
